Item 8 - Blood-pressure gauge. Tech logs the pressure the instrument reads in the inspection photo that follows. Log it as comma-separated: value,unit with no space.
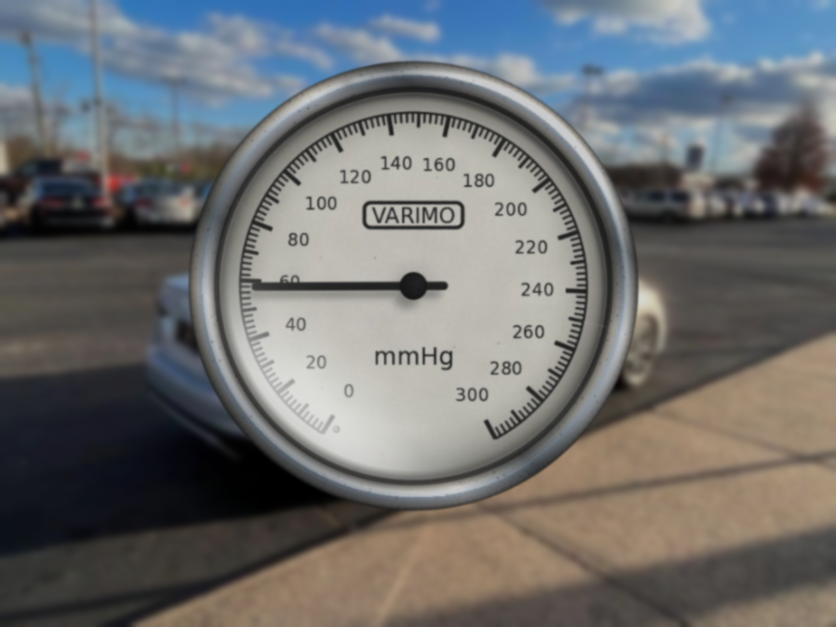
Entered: 58,mmHg
